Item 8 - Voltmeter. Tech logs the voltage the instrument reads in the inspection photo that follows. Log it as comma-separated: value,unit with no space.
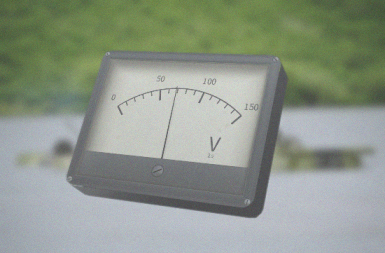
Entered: 70,V
